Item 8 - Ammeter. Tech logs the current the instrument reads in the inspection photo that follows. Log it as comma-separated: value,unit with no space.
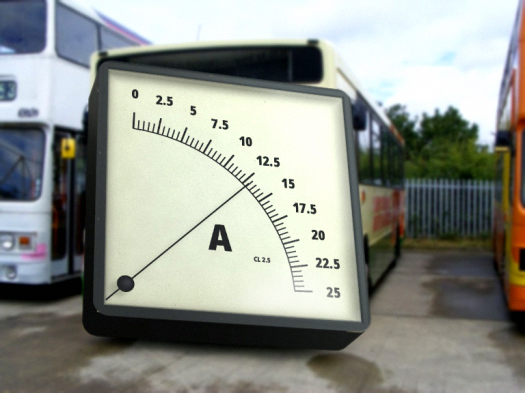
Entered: 13,A
